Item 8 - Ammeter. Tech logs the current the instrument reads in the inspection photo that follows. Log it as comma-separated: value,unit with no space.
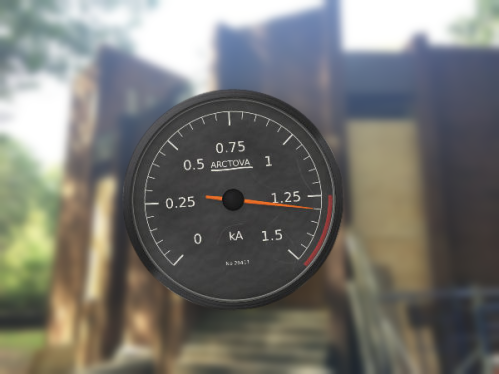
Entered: 1.3,kA
